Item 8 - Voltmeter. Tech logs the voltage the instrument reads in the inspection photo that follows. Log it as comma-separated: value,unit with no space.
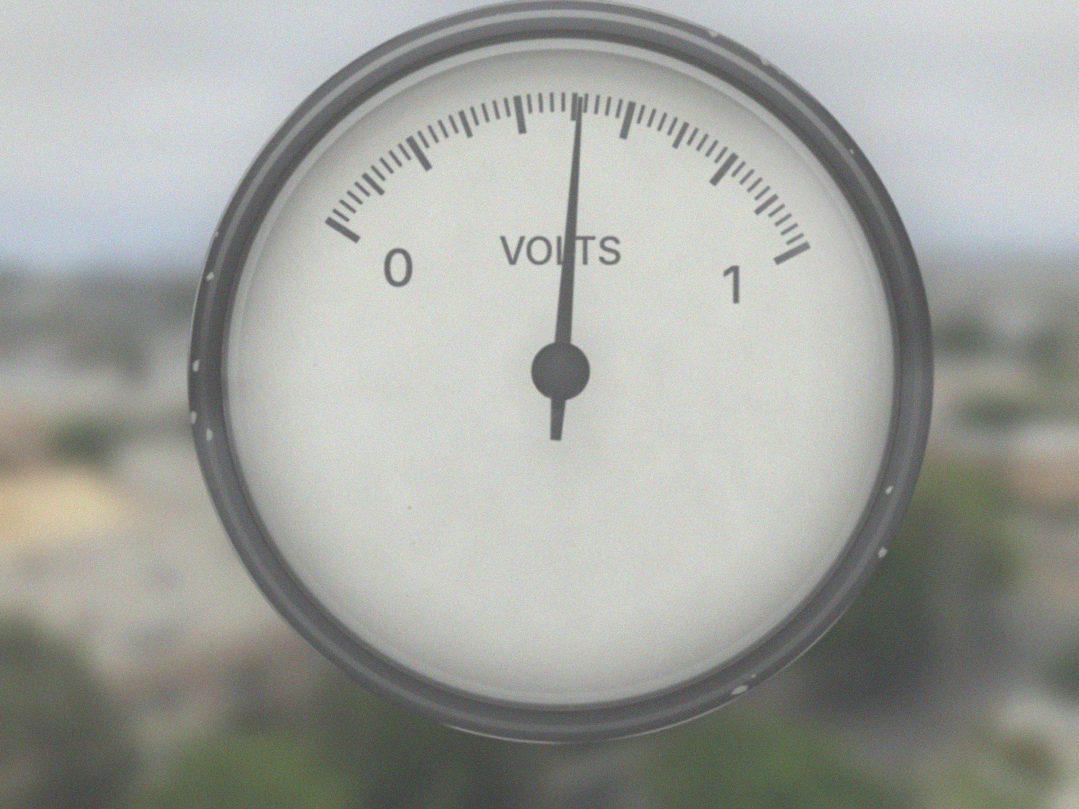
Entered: 0.51,V
